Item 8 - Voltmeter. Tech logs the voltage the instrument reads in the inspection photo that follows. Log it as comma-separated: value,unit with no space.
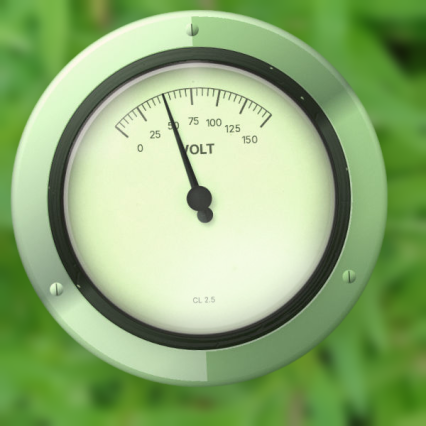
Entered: 50,V
